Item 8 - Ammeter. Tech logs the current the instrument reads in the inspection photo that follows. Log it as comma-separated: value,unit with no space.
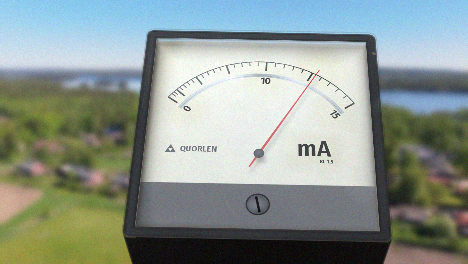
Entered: 12.75,mA
